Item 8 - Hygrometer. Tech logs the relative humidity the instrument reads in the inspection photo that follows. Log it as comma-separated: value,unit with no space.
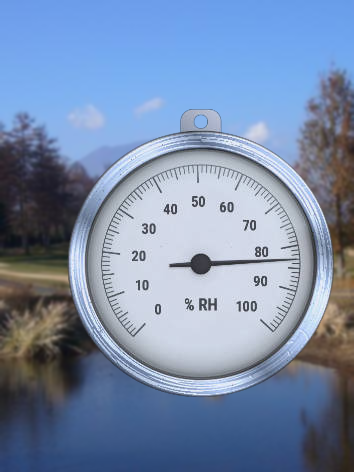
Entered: 83,%
